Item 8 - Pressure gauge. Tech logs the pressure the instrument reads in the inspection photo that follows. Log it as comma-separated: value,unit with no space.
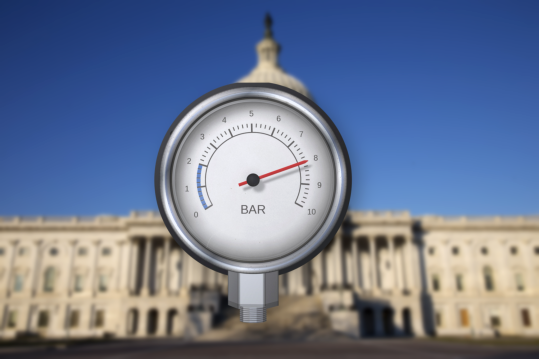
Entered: 8,bar
